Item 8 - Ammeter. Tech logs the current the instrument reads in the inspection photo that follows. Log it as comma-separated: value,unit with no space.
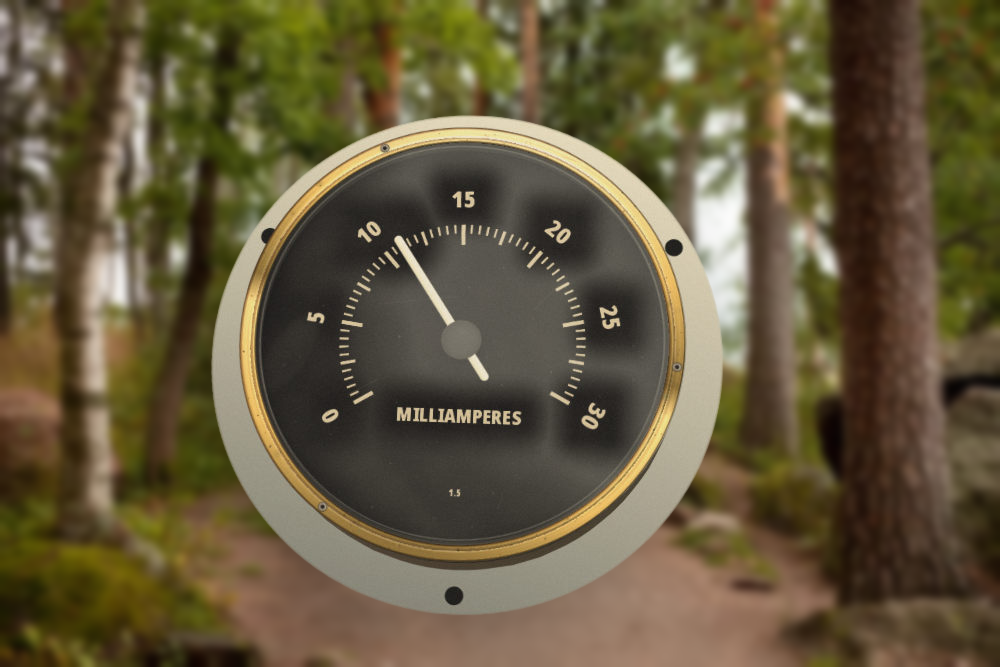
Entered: 11,mA
